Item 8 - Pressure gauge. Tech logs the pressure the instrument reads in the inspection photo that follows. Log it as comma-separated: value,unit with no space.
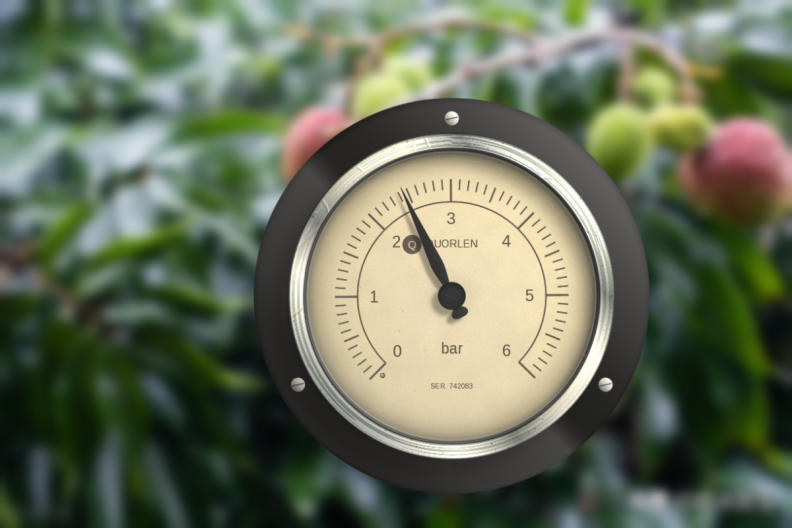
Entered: 2.45,bar
